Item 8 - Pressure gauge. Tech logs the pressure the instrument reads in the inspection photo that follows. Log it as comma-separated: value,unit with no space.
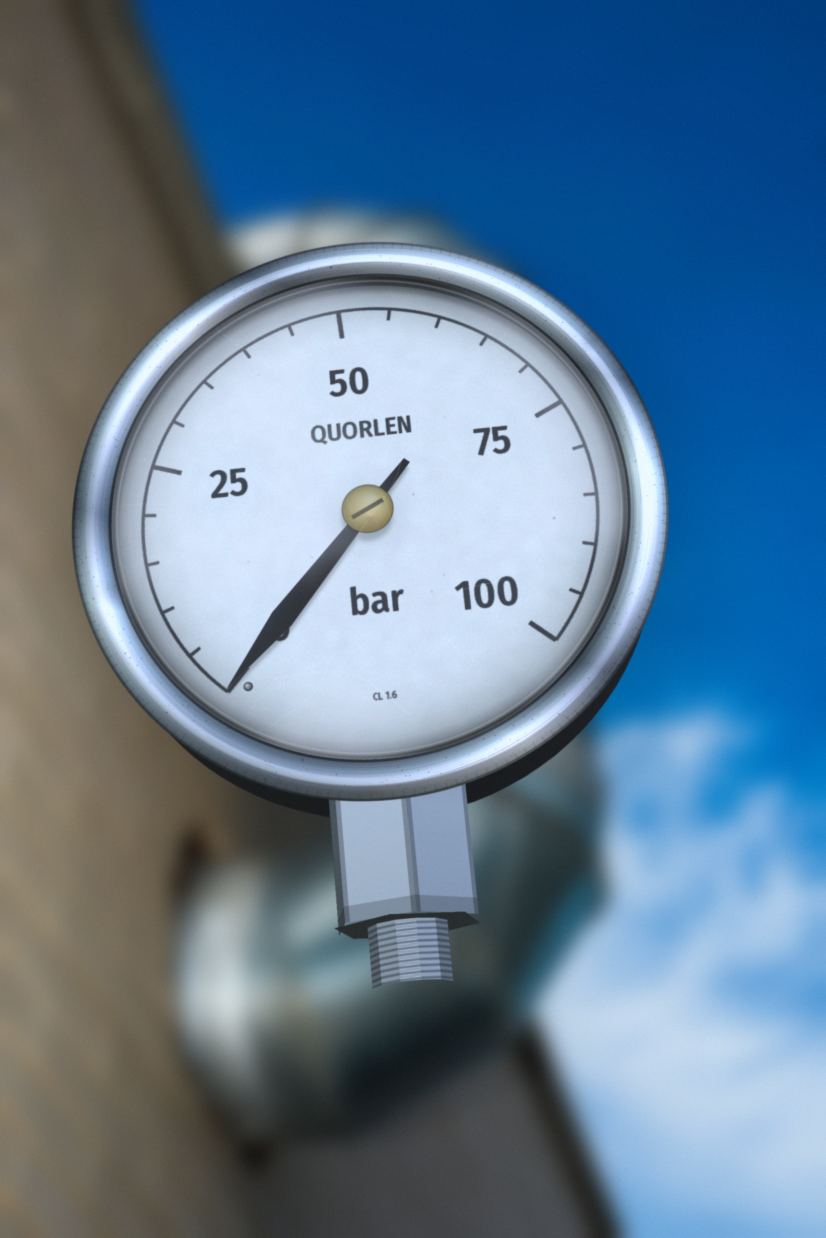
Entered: 0,bar
